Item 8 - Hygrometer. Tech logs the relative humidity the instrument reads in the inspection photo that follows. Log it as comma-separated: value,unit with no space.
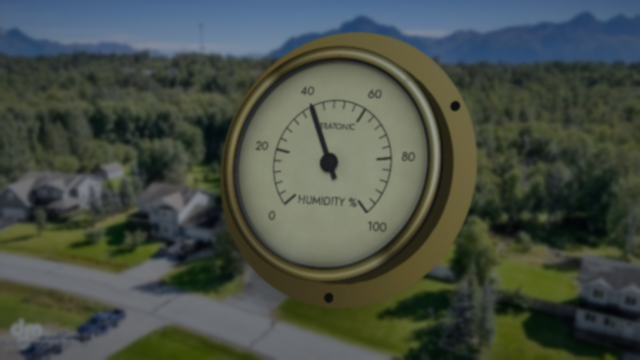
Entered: 40,%
